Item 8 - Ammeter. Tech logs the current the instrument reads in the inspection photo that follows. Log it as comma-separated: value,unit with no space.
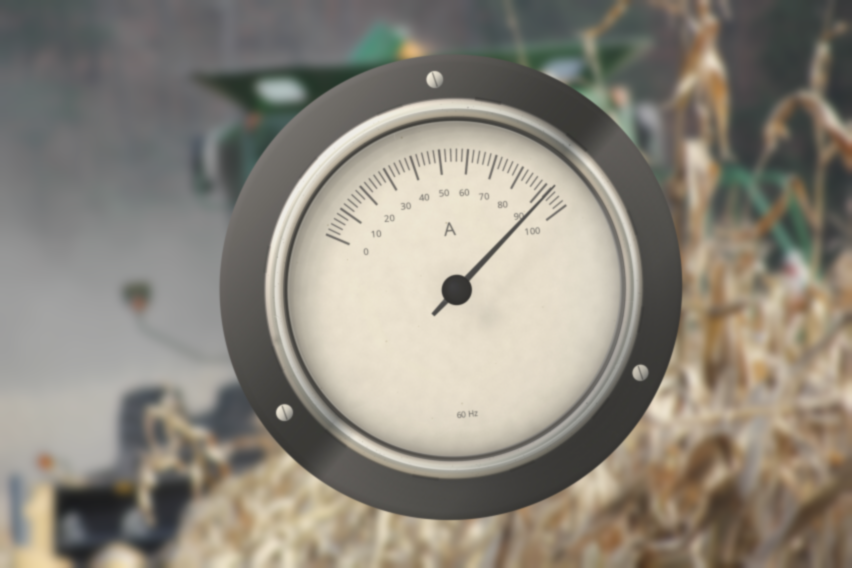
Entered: 92,A
